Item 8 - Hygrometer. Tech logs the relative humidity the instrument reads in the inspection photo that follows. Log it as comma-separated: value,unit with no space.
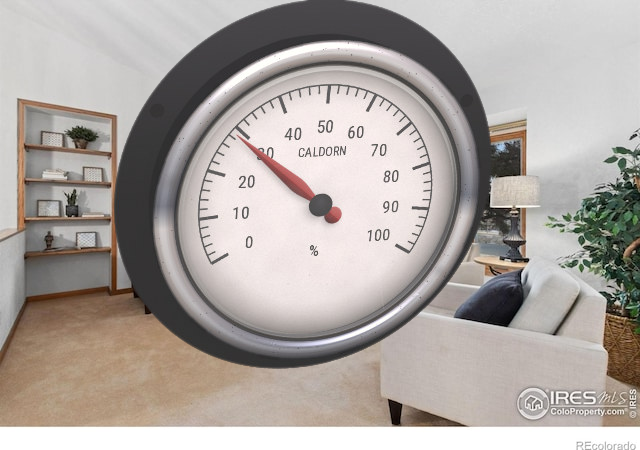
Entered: 29,%
